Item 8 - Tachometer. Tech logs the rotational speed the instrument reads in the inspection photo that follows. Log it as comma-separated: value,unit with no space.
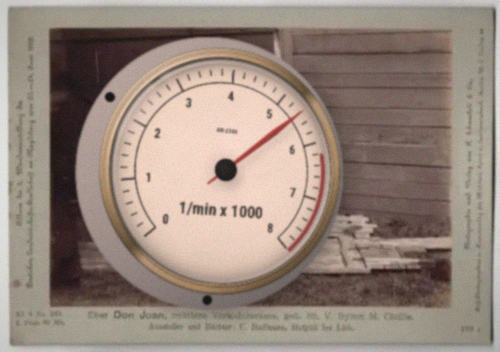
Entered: 5400,rpm
